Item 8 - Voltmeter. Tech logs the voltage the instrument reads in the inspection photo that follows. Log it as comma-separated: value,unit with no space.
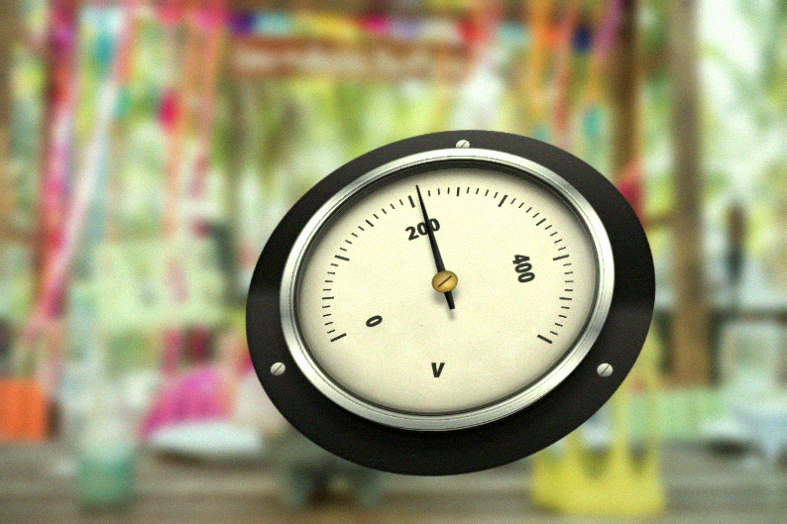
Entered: 210,V
